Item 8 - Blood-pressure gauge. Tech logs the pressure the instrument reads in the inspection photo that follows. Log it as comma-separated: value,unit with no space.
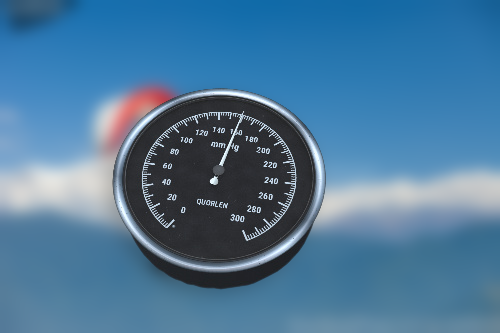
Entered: 160,mmHg
